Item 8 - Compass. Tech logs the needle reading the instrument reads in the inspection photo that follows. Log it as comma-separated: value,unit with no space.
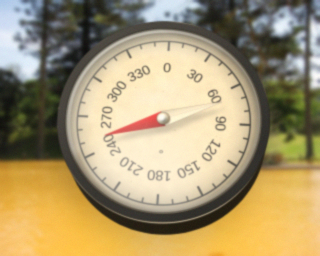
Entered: 250,°
